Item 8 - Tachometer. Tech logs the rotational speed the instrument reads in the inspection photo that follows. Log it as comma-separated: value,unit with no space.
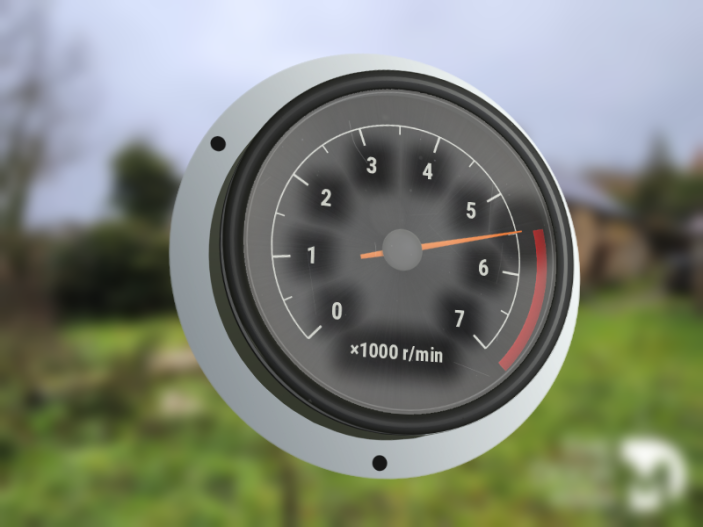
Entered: 5500,rpm
